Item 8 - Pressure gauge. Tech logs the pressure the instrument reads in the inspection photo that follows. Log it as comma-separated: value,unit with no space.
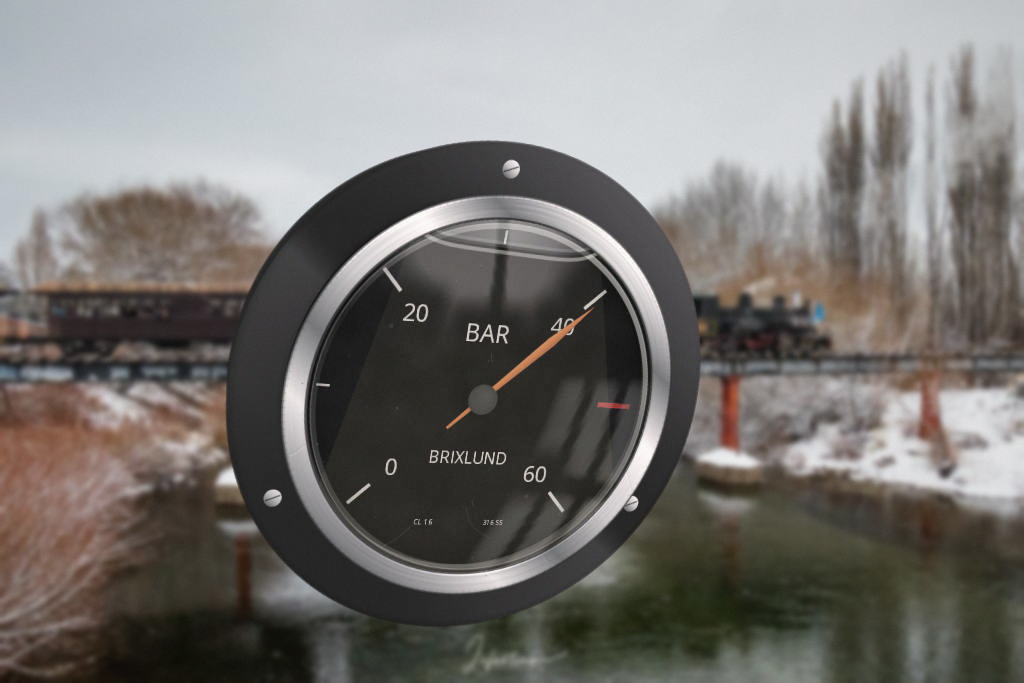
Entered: 40,bar
